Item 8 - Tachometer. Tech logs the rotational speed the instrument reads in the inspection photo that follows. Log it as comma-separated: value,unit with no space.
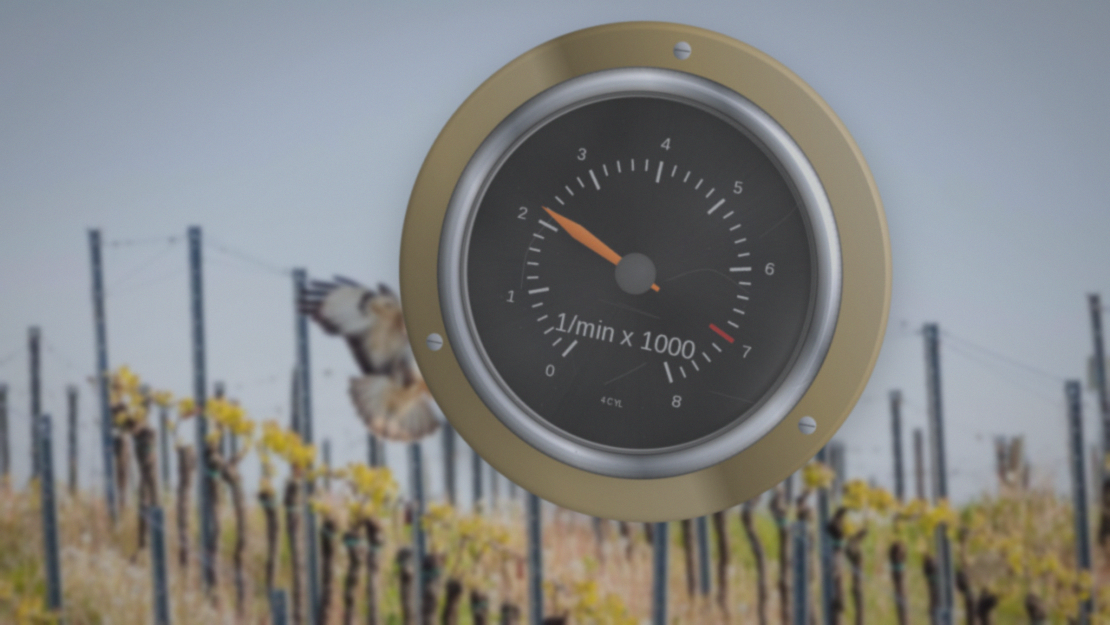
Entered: 2200,rpm
